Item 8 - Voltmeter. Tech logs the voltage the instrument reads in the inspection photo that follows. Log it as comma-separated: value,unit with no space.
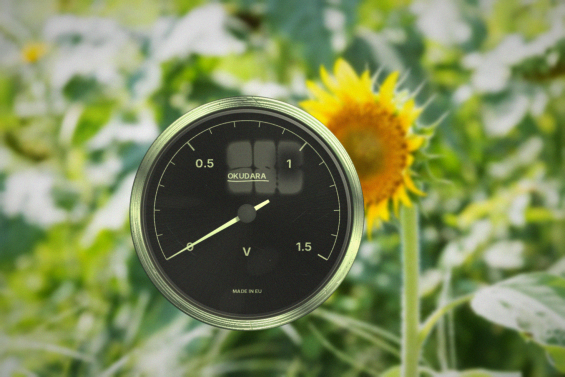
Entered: 0,V
